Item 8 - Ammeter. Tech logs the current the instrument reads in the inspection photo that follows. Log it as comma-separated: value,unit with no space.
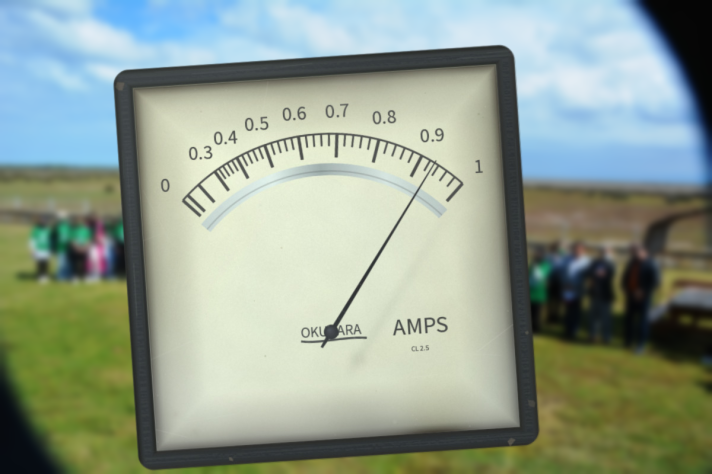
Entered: 0.93,A
